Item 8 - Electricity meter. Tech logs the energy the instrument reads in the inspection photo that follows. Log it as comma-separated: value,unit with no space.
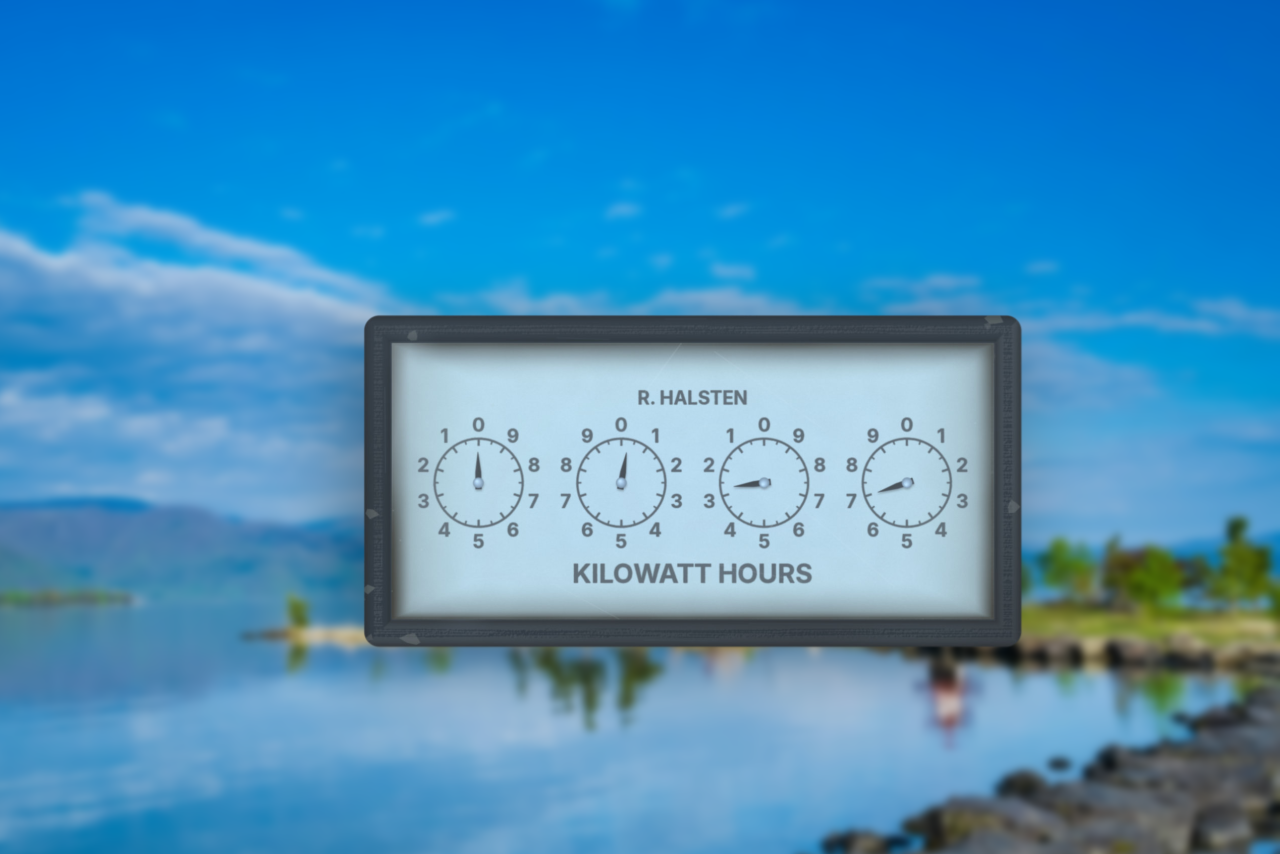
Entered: 27,kWh
